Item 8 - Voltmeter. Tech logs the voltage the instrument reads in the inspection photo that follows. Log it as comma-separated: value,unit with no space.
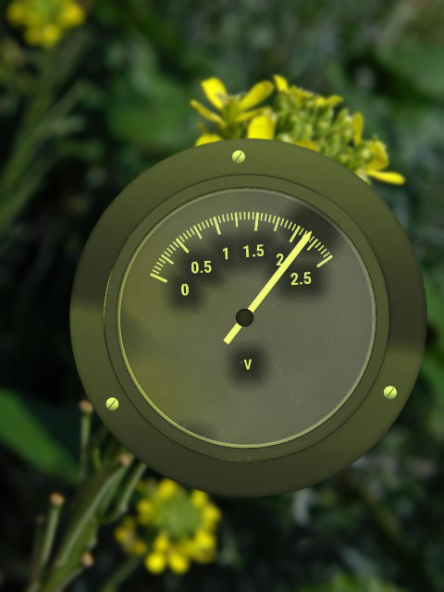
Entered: 2.15,V
